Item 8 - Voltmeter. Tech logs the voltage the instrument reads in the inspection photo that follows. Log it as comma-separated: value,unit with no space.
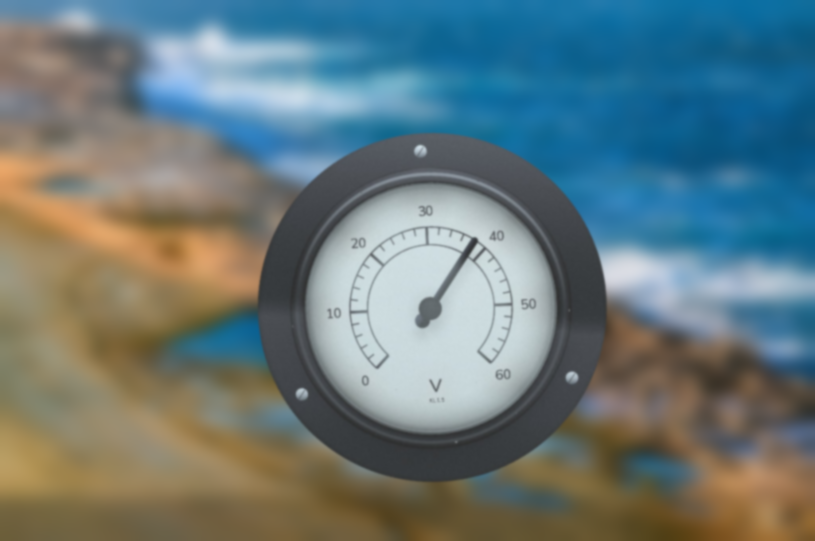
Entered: 38,V
